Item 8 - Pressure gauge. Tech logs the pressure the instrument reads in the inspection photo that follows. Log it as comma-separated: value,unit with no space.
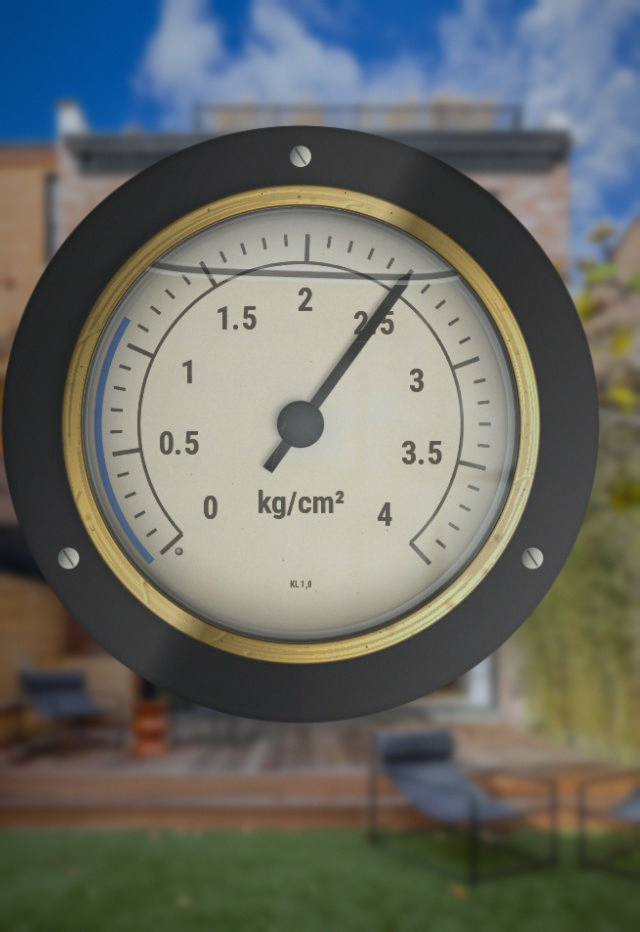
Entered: 2.5,kg/cm²
